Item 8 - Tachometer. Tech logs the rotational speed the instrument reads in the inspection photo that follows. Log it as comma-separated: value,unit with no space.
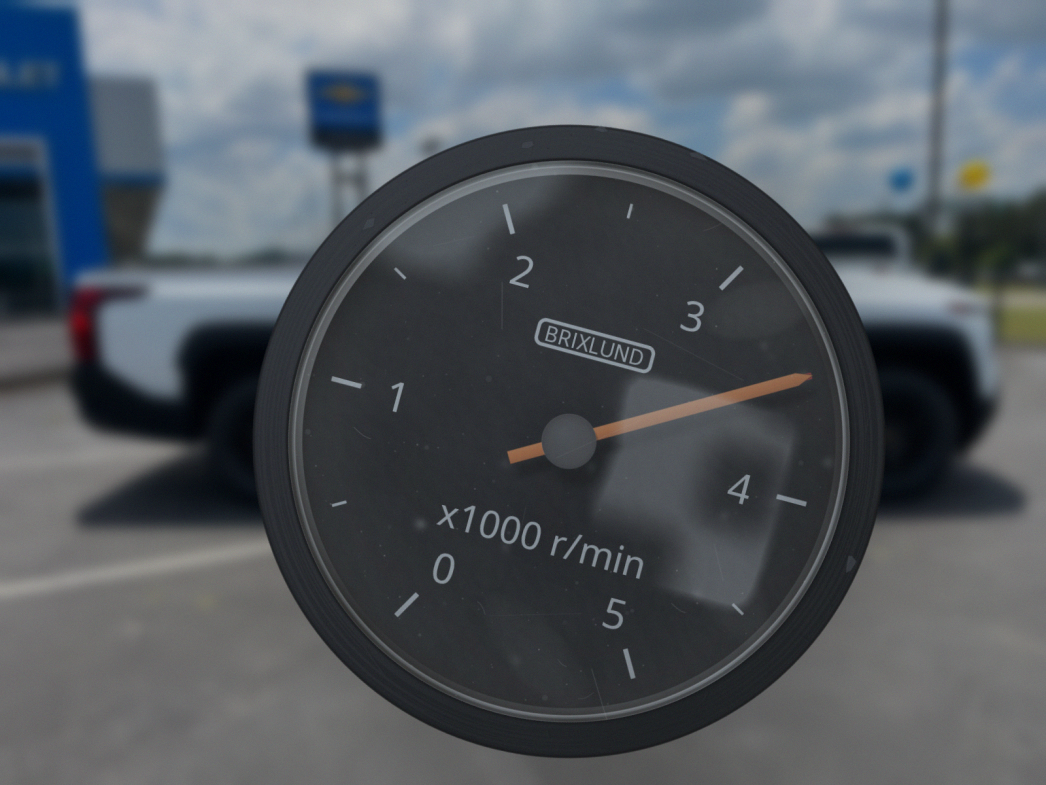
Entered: 3500,rpm
